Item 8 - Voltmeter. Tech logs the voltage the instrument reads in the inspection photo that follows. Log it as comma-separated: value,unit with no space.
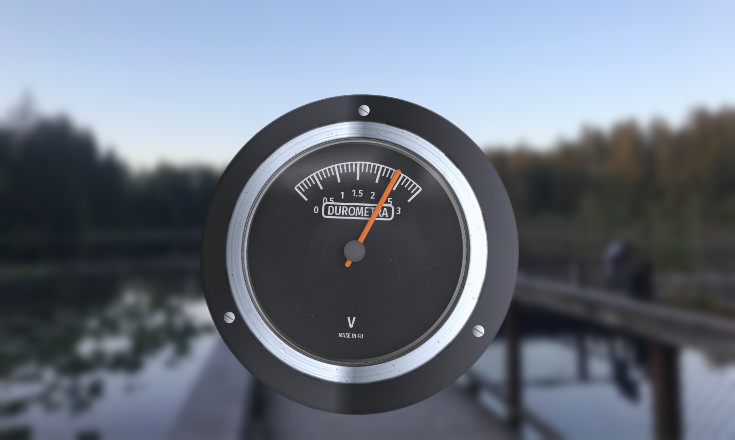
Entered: 2.4,V
